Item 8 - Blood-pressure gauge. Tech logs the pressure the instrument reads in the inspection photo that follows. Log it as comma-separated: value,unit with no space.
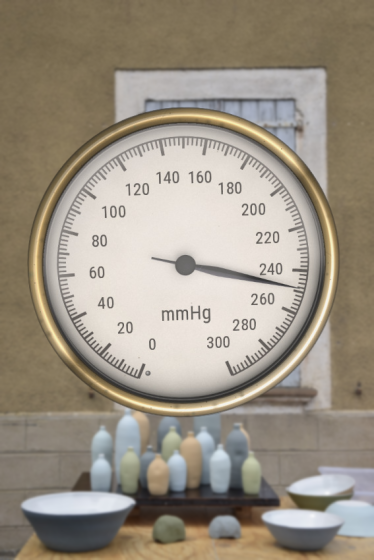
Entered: 248,mmHg
